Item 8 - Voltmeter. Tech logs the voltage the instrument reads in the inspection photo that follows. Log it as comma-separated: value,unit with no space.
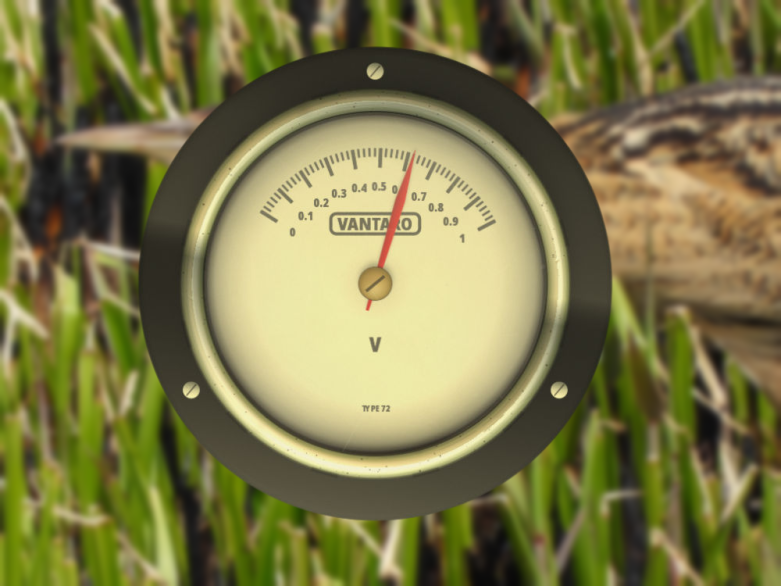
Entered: 0.62,V
